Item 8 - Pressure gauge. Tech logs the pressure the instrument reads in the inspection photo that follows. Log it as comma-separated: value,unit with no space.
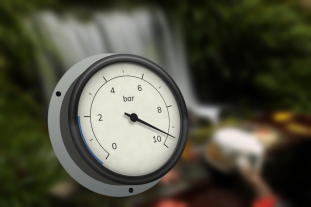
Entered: 9.5,bar
